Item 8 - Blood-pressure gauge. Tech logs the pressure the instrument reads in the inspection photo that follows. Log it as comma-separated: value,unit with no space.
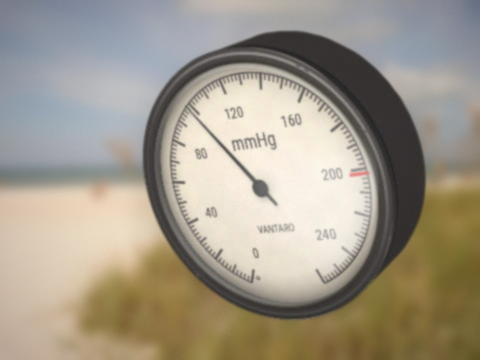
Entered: 100,mmHg
